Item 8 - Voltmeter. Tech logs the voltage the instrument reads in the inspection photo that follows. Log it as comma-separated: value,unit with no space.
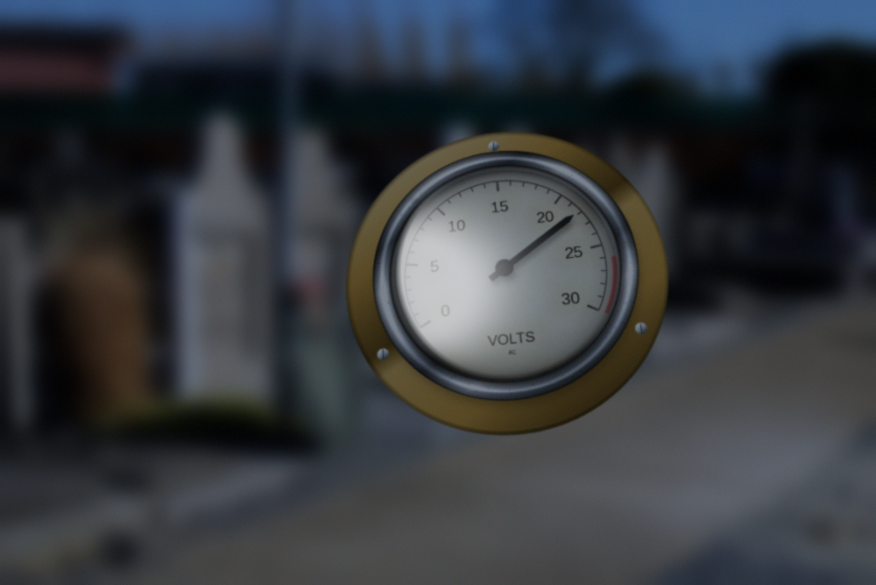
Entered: 22,V
